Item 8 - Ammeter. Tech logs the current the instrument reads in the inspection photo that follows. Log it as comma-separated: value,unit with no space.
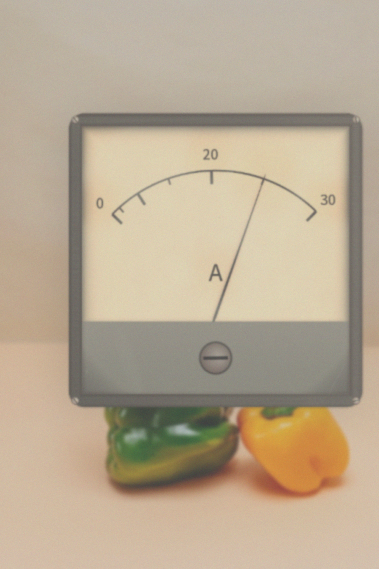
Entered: 25,A
